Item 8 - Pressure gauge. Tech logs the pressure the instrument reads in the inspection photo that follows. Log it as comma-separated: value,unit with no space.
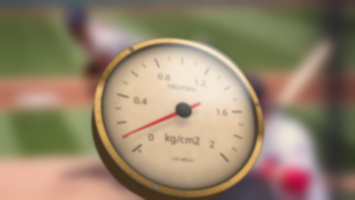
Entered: 0.1,kg/cm²
